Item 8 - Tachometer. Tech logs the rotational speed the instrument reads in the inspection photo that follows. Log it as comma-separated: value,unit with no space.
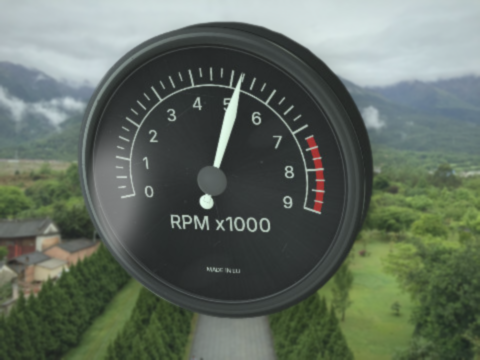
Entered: 5250,rpm
